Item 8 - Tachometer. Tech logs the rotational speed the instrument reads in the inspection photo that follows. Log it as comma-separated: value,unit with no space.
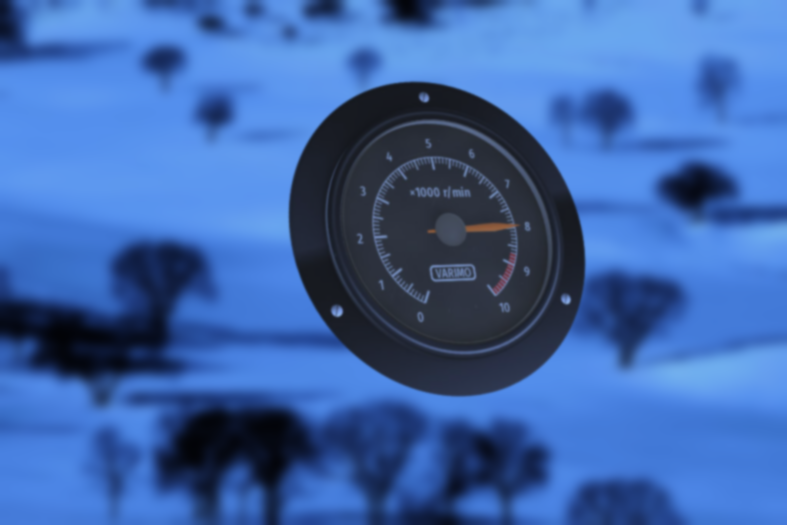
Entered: 8000,rpm
